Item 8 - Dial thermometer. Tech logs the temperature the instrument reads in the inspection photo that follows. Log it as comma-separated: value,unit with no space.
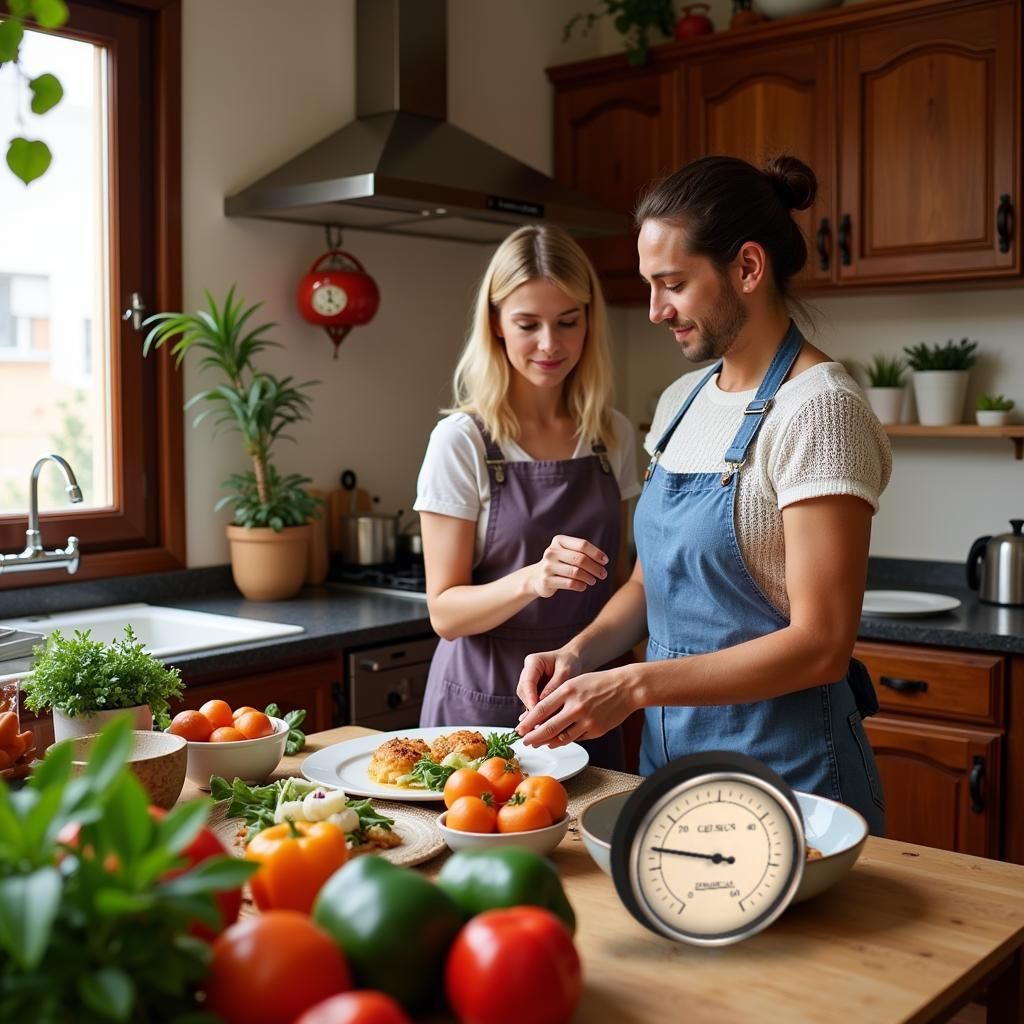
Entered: 14,°C
